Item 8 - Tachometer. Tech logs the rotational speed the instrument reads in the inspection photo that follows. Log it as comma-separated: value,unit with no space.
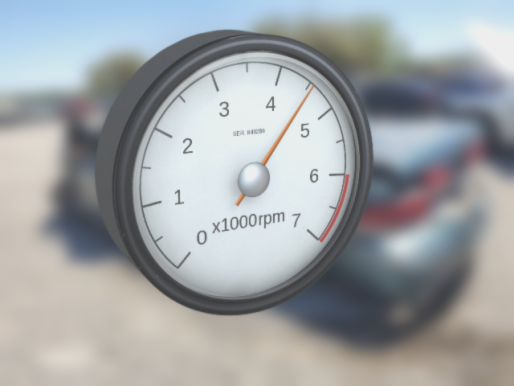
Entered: 4500,rpm
